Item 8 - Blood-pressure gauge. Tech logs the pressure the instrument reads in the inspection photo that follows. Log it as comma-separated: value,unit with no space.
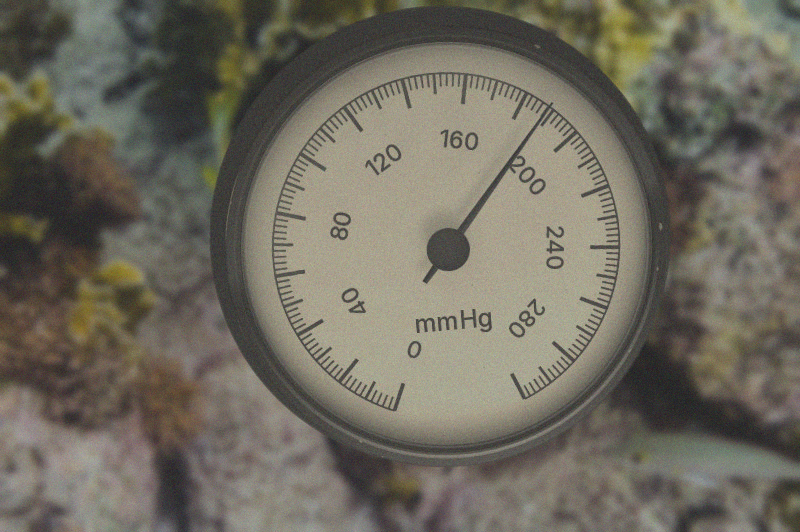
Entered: 188,mmHg
